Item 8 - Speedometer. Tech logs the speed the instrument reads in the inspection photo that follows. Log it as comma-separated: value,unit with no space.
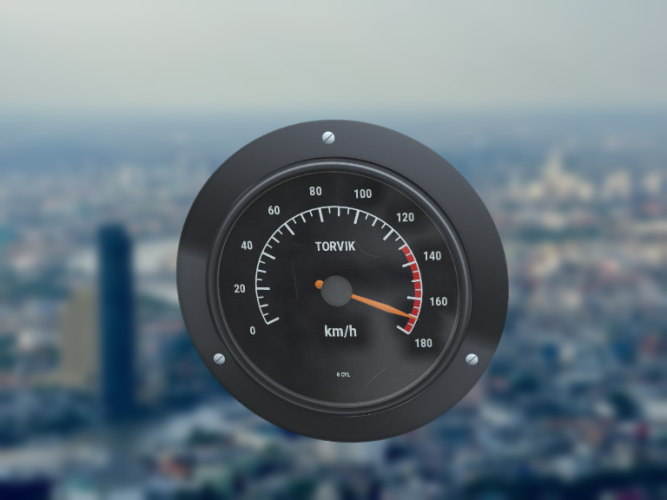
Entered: 170,km/h
